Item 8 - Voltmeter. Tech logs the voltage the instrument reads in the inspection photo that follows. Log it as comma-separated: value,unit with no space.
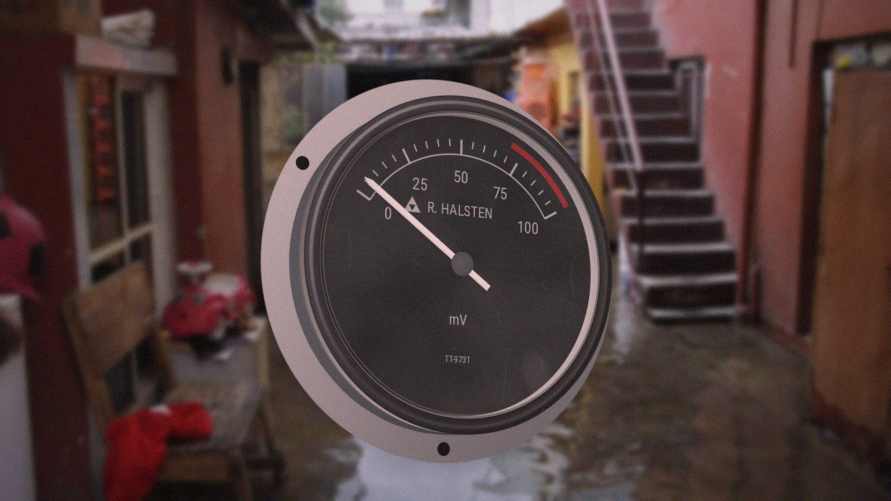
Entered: 5,mV
